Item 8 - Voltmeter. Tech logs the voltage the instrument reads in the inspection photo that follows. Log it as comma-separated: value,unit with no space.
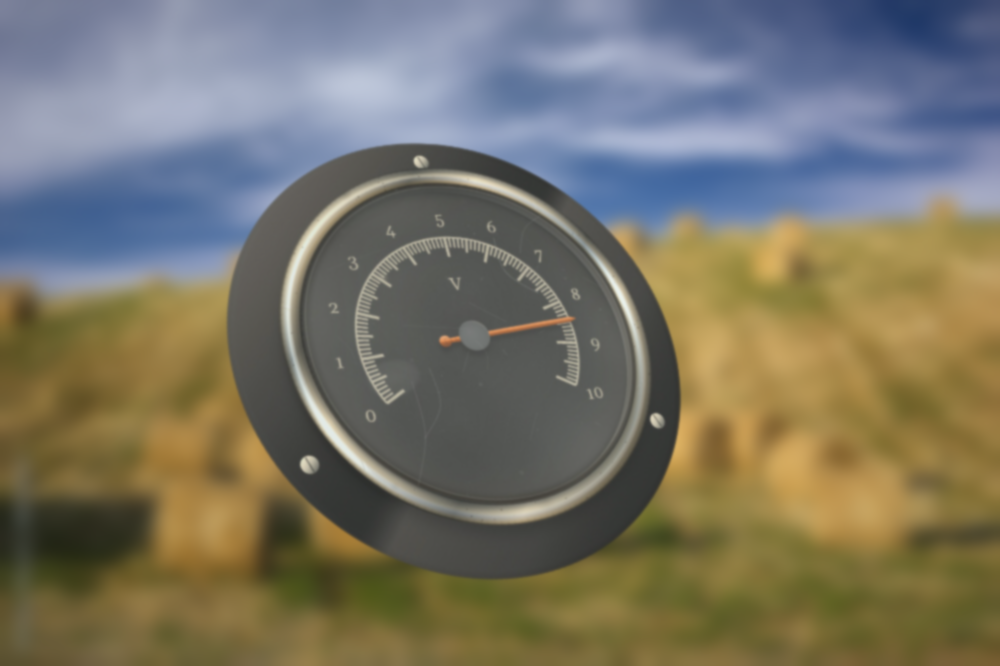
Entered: 8.5,V
